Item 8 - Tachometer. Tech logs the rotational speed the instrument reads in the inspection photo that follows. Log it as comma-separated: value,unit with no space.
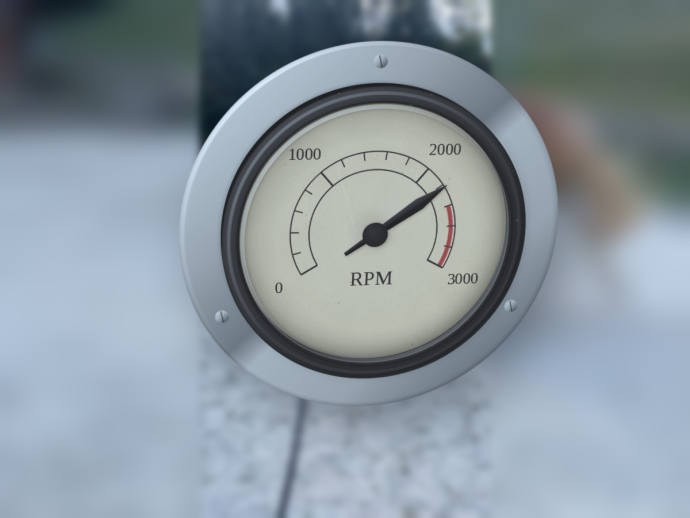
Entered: 2200,rpm
